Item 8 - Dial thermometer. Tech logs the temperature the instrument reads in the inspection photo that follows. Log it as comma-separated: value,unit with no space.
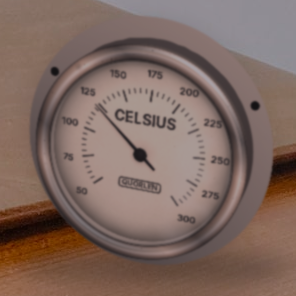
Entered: 125,°C
